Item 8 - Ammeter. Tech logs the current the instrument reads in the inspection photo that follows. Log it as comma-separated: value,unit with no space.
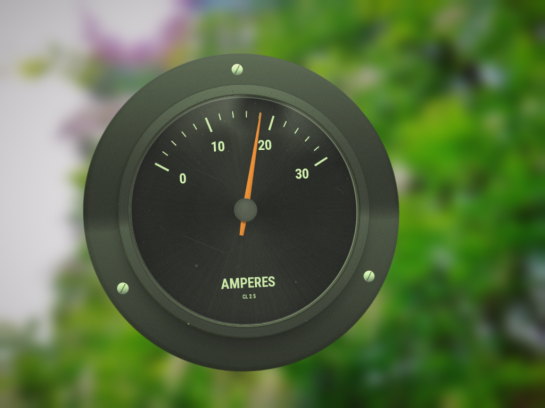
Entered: 18,A
